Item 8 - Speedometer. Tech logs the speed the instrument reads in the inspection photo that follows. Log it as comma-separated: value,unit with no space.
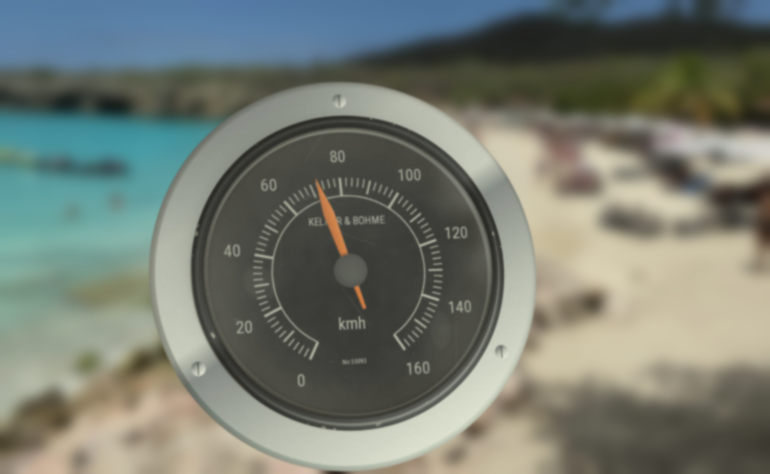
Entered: 72,km/h
